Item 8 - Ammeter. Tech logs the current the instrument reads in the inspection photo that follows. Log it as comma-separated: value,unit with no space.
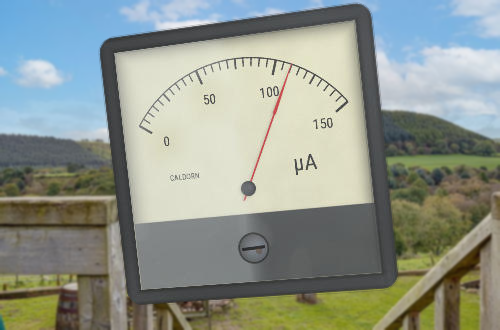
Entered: 110,µA
